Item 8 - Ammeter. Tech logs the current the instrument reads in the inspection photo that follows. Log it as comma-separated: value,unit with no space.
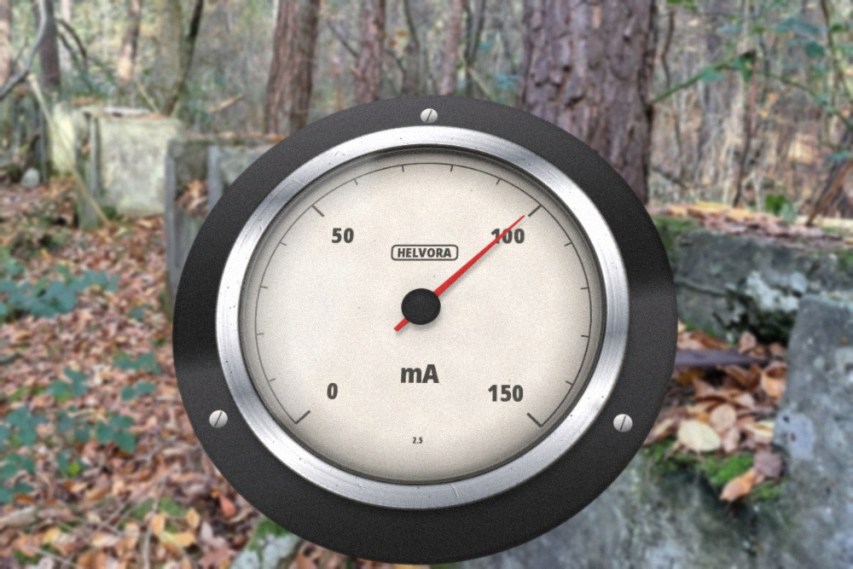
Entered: 100,mA
